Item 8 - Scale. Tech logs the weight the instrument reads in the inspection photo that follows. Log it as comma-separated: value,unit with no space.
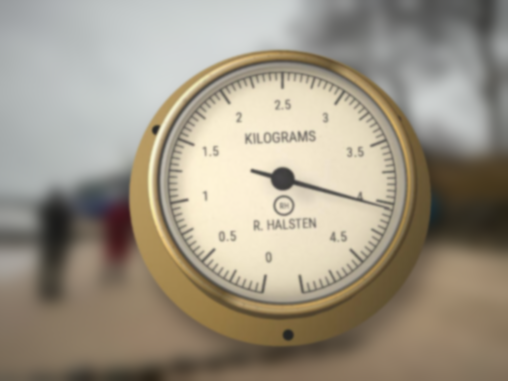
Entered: 4.05,kg
